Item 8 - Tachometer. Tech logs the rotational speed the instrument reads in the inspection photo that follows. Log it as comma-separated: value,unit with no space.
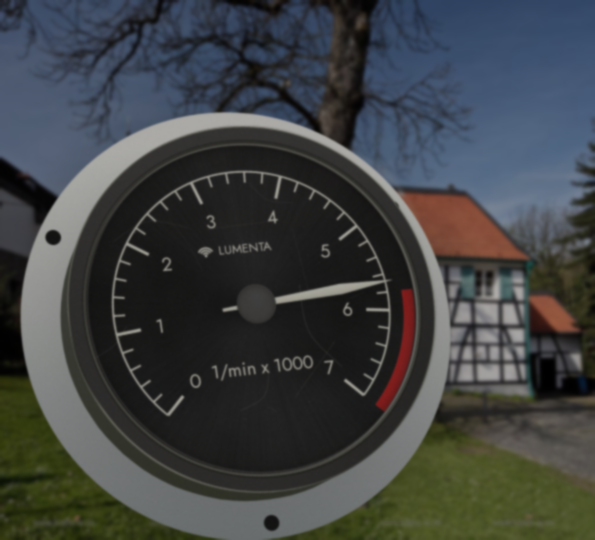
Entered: 5700,rpm
